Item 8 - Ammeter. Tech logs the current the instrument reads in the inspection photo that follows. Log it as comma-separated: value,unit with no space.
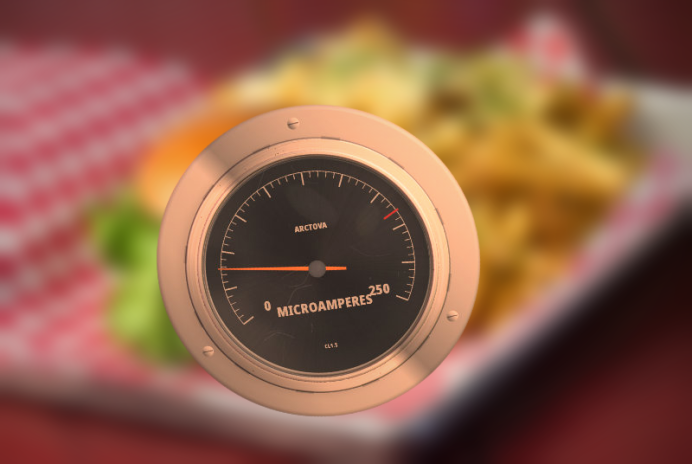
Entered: 40,µA
